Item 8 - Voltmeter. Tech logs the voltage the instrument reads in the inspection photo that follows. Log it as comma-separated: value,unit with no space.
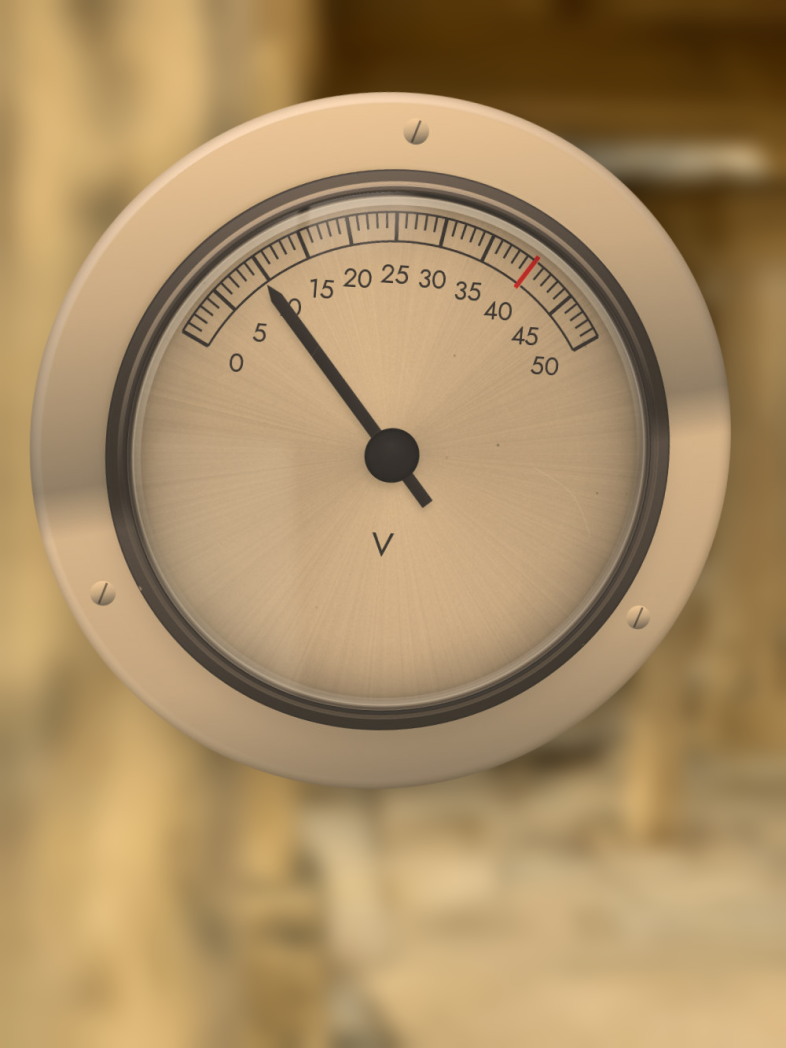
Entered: 9.5,V
